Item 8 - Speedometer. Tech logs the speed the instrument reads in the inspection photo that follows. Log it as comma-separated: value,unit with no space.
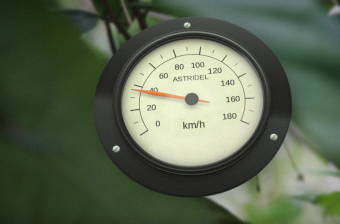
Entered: 35,km/h
